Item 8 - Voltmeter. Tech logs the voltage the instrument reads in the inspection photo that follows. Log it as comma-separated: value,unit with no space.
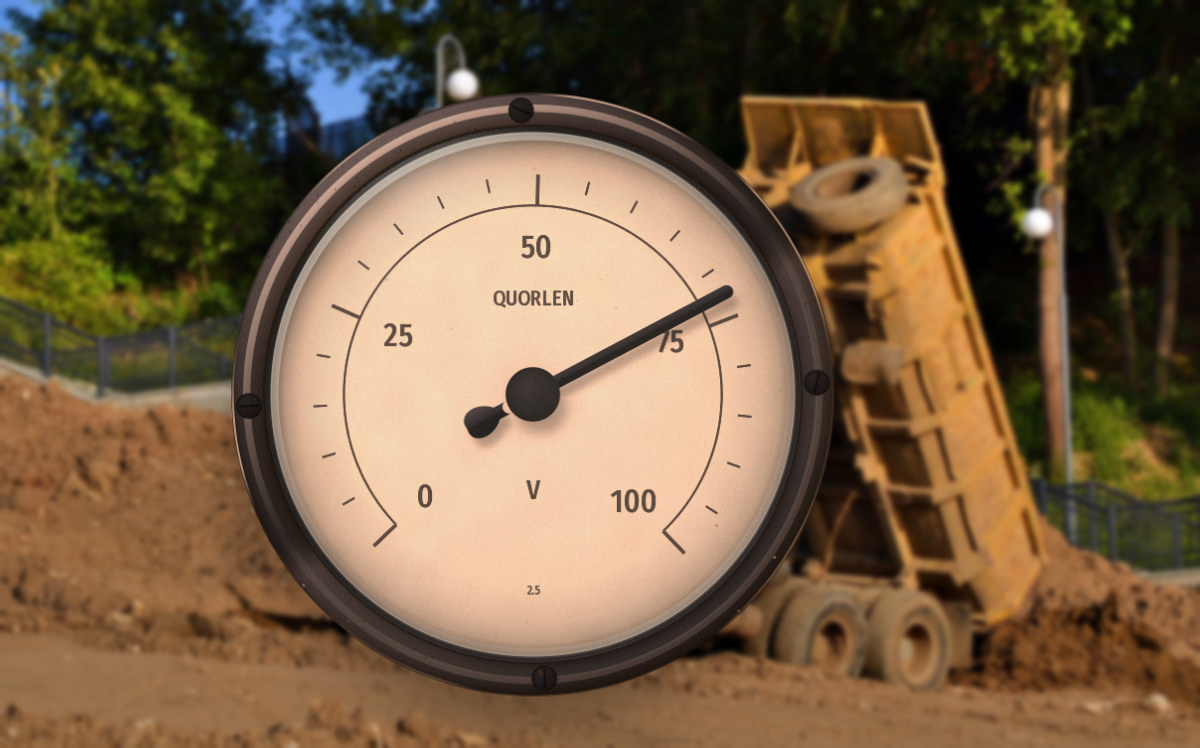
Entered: 72.5,V
